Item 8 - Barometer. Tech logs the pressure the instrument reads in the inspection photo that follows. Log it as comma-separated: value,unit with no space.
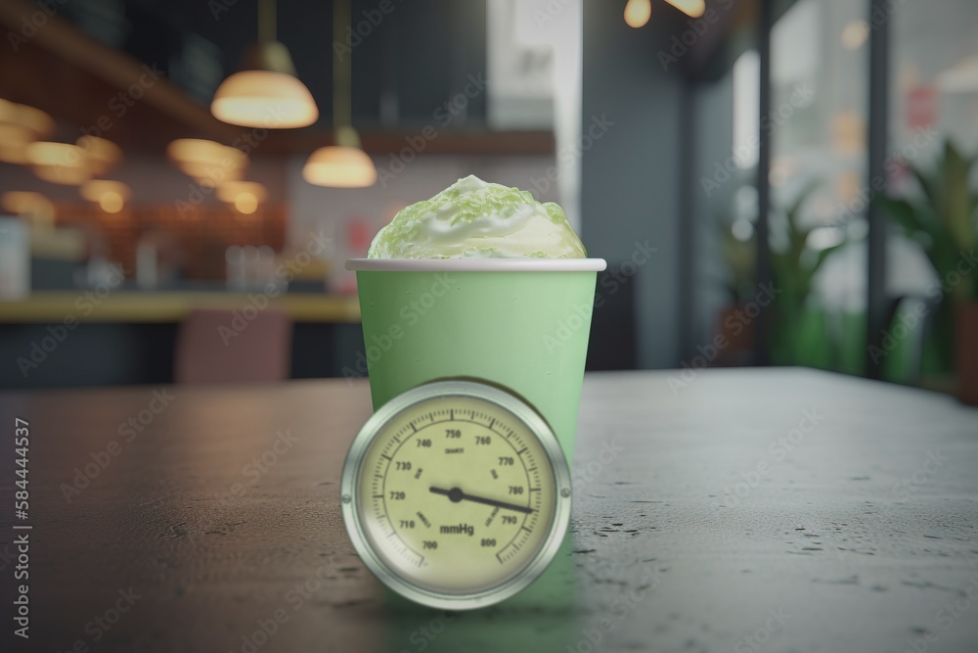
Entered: 785,mmHg
